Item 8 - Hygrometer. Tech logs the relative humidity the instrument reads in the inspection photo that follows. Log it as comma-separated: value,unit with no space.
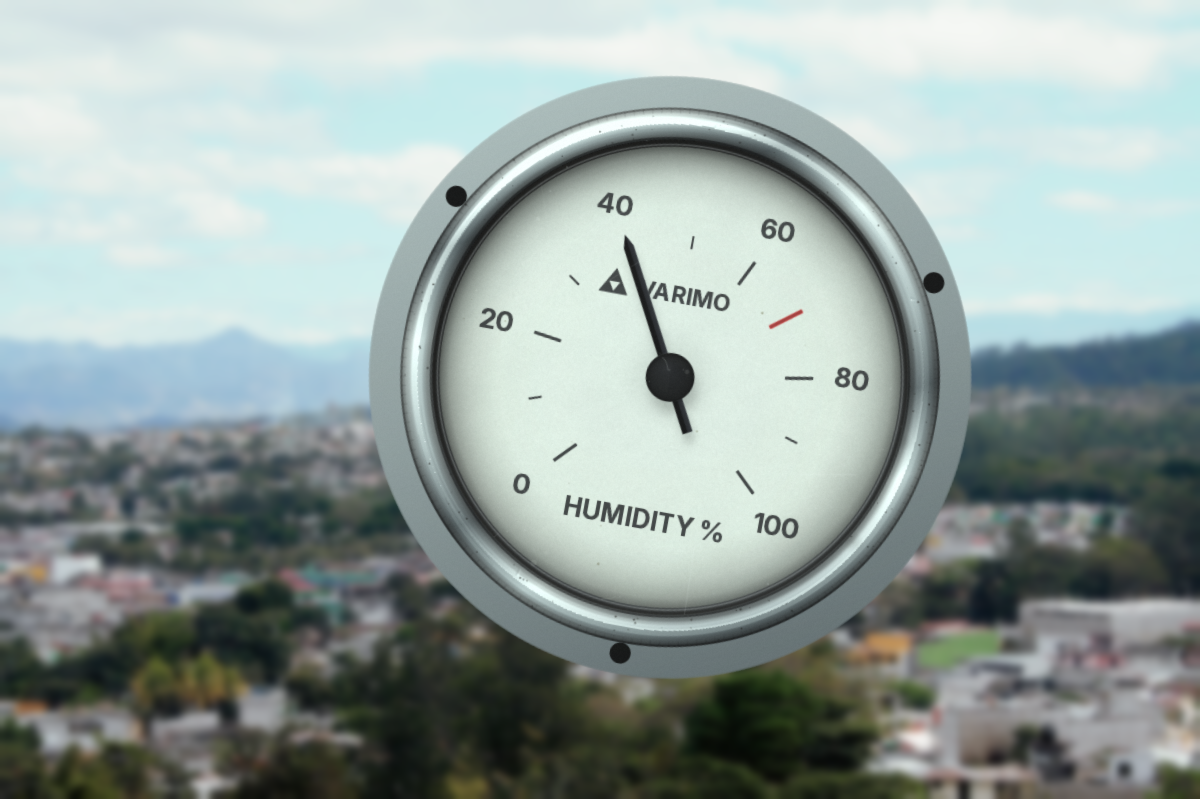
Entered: 40,%
